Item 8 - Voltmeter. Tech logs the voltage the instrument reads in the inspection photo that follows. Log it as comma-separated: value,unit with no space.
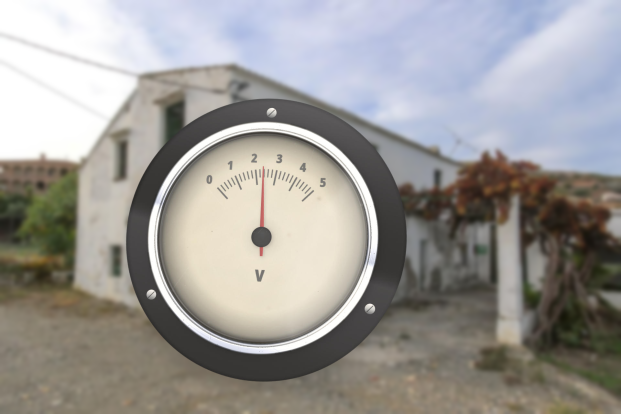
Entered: 2.4,V
